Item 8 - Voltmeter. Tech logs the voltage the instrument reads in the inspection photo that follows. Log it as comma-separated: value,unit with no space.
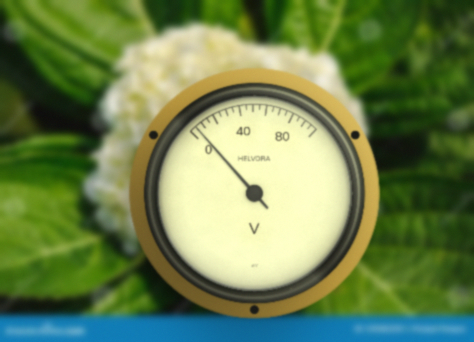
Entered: 5,V
